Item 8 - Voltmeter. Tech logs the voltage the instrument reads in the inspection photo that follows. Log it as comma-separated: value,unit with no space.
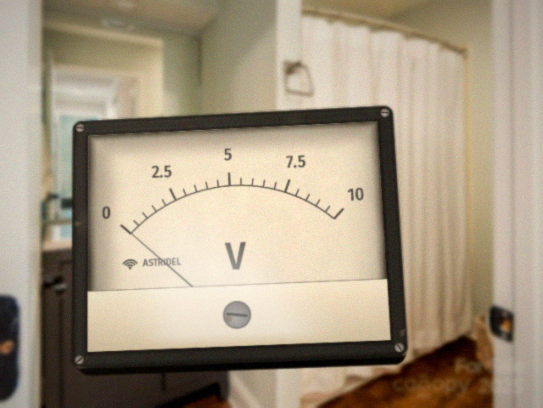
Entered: 0,V
